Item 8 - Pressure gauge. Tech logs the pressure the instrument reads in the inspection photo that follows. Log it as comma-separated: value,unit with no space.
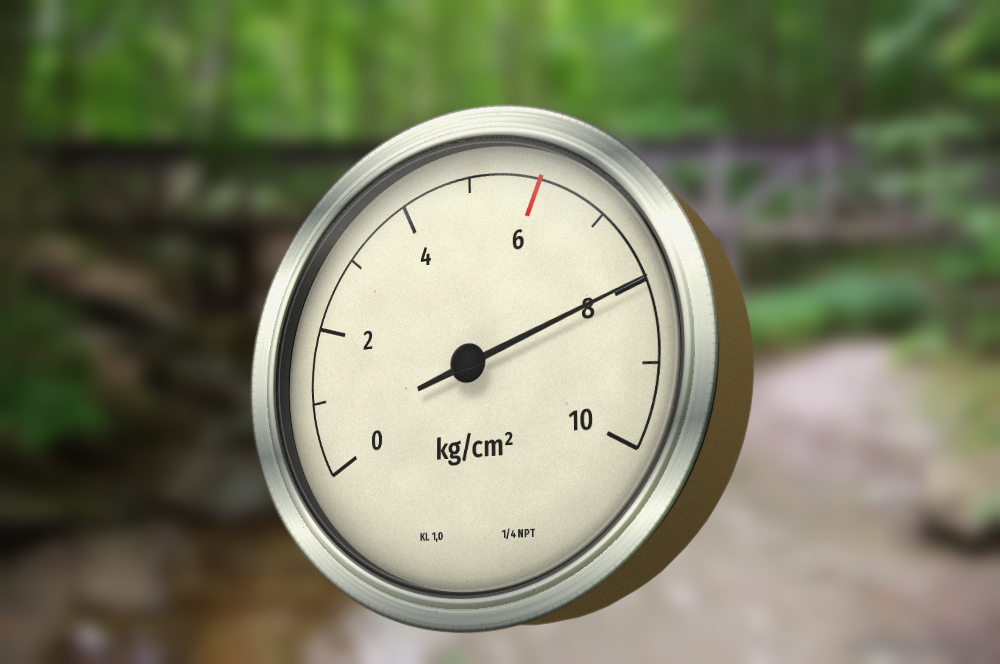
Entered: 8,kg/cm²
